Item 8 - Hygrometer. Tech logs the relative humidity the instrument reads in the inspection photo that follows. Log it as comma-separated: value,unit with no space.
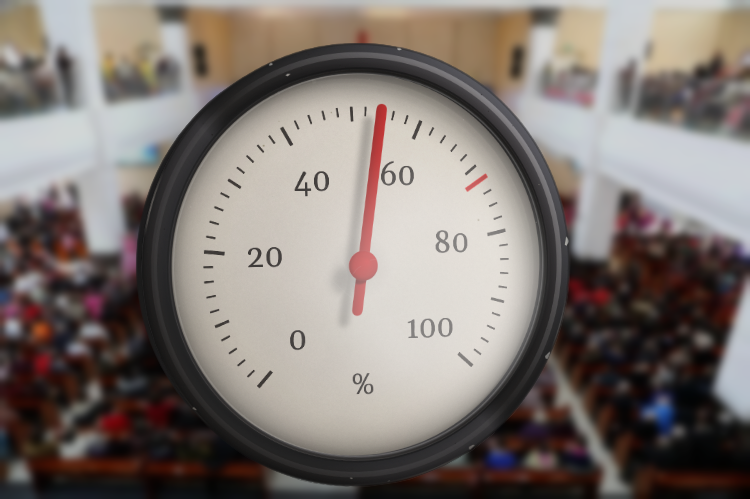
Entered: 54,%
